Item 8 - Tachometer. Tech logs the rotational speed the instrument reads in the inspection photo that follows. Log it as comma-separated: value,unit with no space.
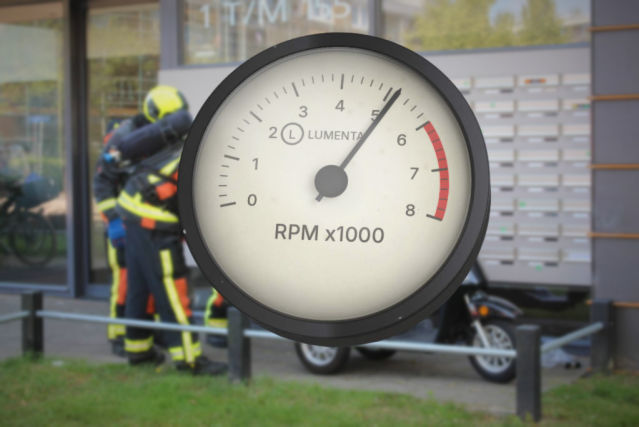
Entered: 5200,rpm
